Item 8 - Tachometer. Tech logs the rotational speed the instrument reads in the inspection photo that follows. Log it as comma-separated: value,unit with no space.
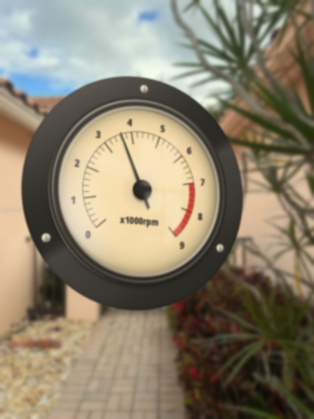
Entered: 3600,rpm
